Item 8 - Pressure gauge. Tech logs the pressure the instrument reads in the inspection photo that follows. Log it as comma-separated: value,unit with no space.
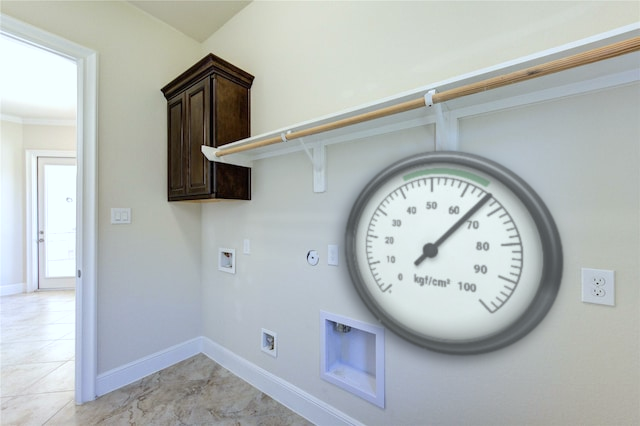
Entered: 66,kg/cm²
